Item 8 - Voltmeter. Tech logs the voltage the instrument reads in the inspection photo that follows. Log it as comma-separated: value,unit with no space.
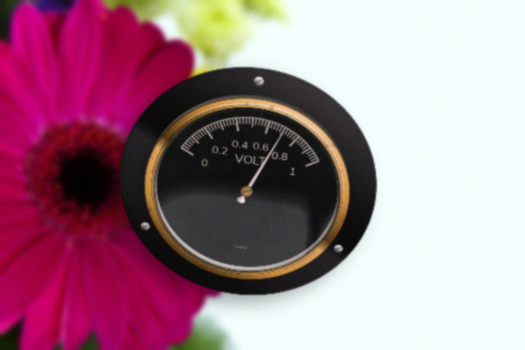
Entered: 0.7,V
